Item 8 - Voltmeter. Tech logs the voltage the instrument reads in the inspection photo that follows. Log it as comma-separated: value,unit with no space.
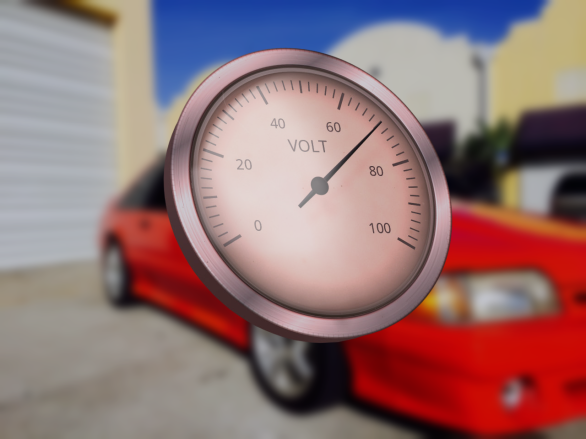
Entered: 70,V
